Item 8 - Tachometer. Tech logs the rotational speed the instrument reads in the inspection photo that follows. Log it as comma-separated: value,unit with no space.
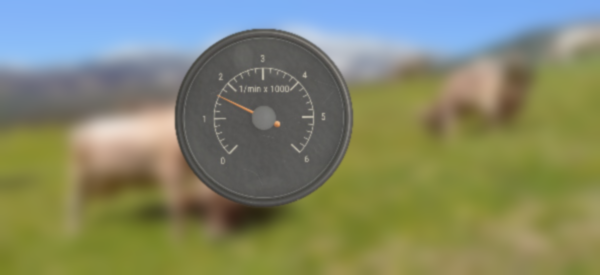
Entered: 1600,rpm
